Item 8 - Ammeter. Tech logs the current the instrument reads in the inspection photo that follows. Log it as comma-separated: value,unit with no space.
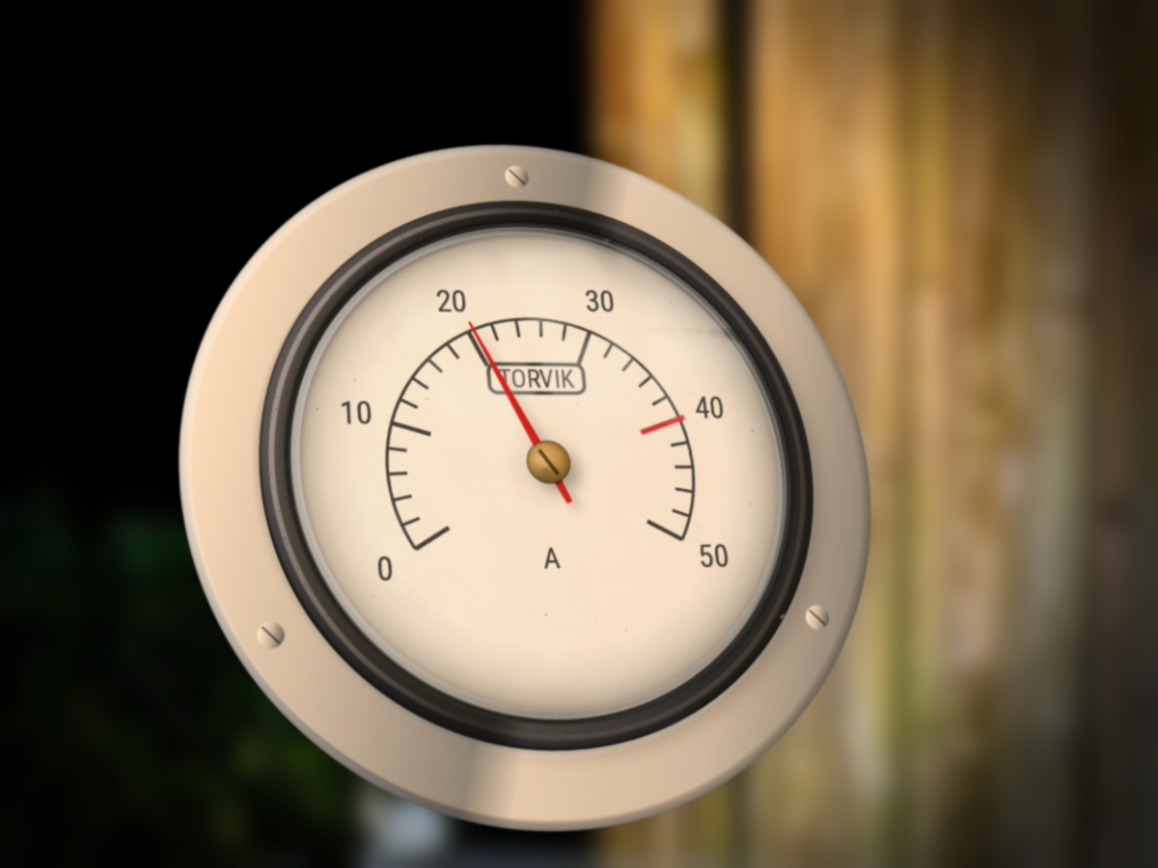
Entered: 20,A
